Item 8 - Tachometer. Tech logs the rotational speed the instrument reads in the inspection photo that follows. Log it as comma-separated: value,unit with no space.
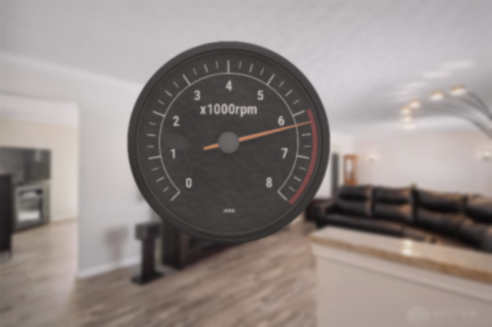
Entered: 6250,rpm
